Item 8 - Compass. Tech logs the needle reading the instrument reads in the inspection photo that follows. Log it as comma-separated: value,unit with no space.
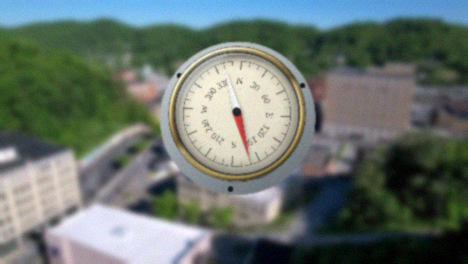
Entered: 160,°
